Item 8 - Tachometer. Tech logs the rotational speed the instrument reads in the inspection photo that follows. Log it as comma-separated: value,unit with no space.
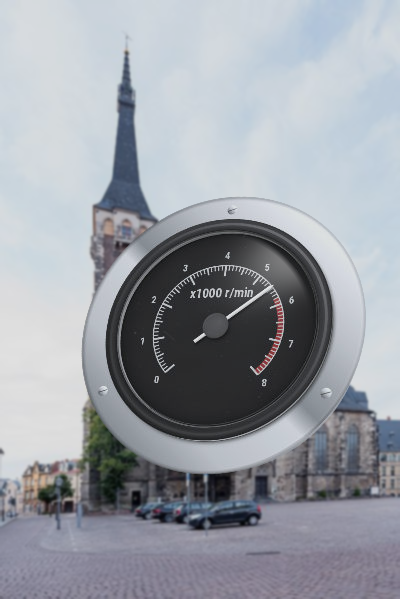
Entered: 5500,rpm
